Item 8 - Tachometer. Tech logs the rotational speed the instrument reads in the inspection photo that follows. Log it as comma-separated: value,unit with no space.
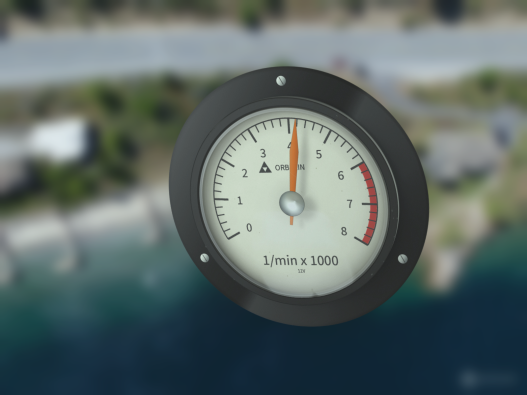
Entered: 4200,rpm
